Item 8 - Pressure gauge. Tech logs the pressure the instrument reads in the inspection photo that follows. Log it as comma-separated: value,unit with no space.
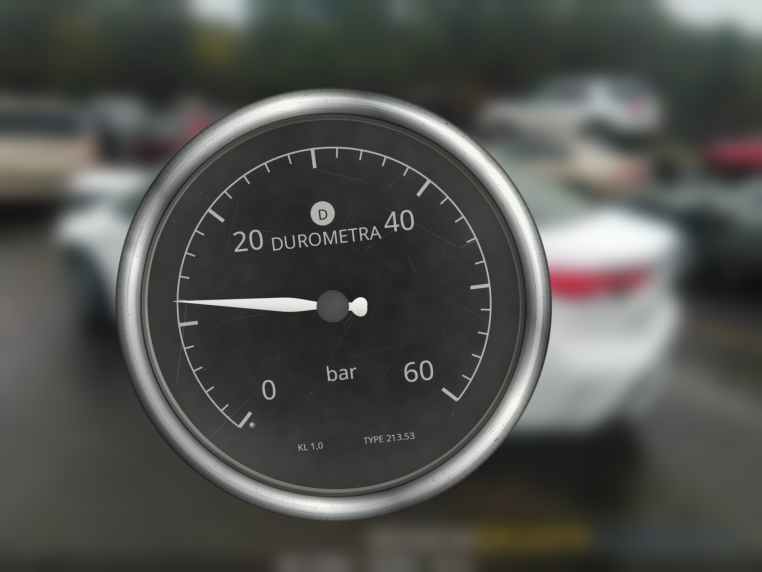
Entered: 12,bar
